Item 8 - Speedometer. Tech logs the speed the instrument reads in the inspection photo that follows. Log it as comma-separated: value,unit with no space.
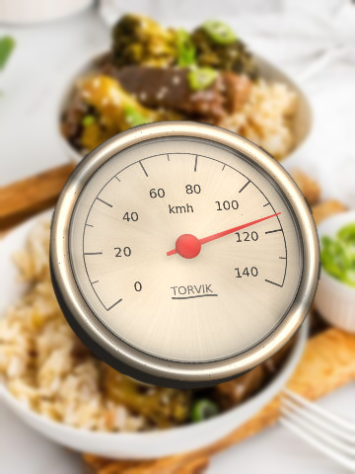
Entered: 115,km/h
